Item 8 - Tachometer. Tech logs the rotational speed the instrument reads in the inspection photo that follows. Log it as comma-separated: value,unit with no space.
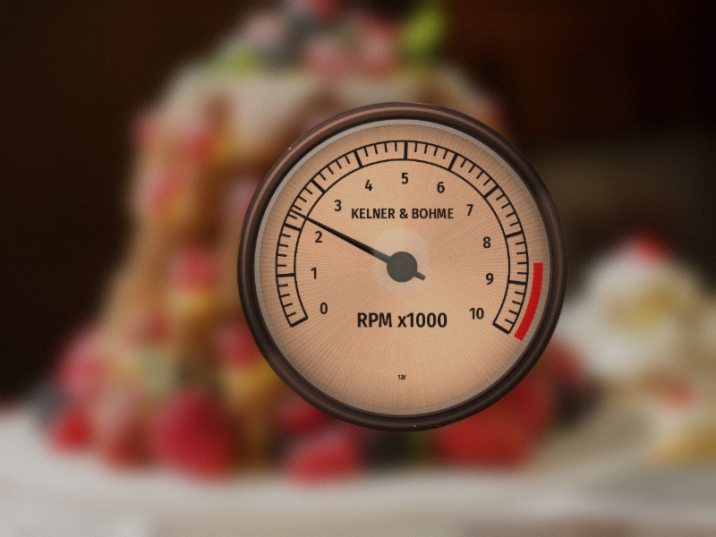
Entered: 2300,rpm
